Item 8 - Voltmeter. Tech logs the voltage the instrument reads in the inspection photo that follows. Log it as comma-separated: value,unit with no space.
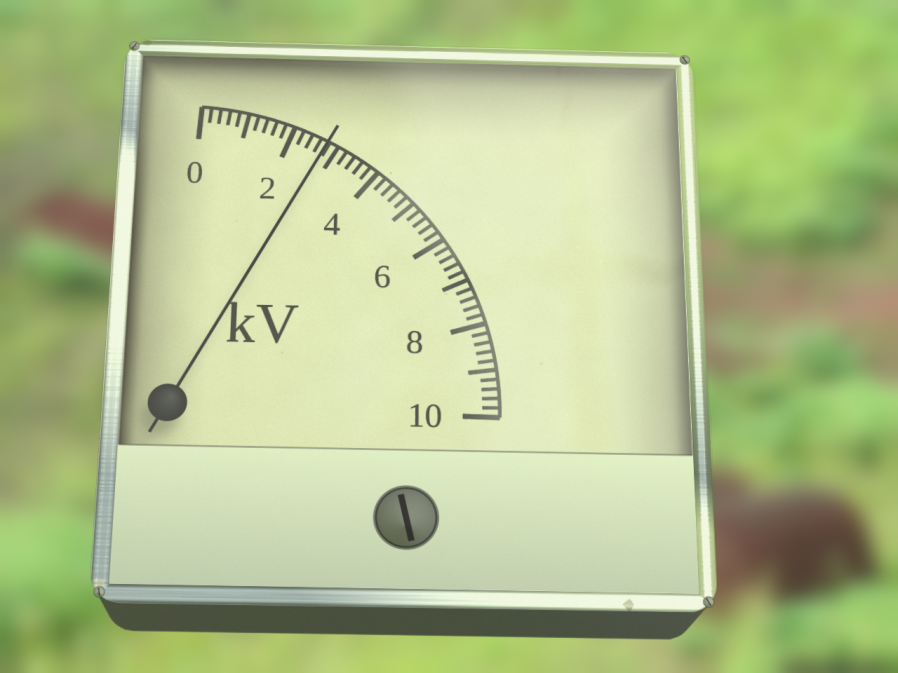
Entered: 2.8,kV
